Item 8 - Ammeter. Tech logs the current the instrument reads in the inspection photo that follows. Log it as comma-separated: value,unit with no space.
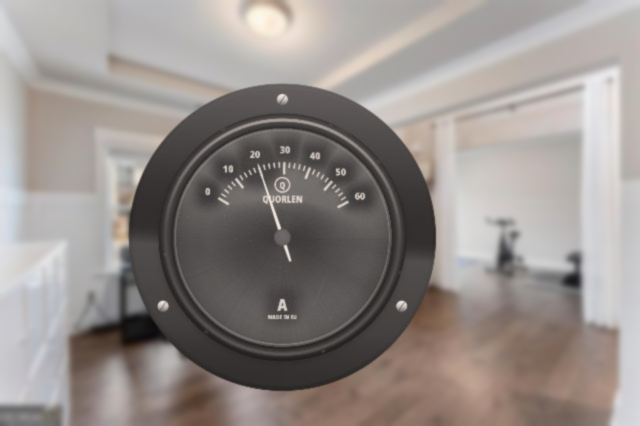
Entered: 20,A
